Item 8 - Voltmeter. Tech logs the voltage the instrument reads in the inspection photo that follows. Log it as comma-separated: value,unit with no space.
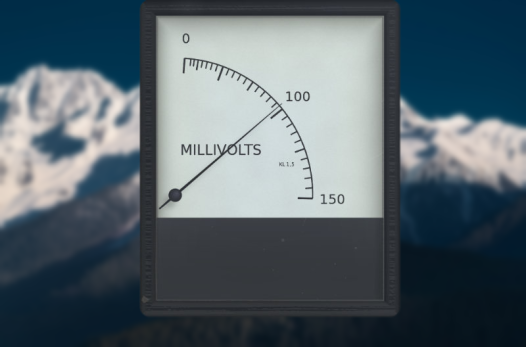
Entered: 97.5,mV
